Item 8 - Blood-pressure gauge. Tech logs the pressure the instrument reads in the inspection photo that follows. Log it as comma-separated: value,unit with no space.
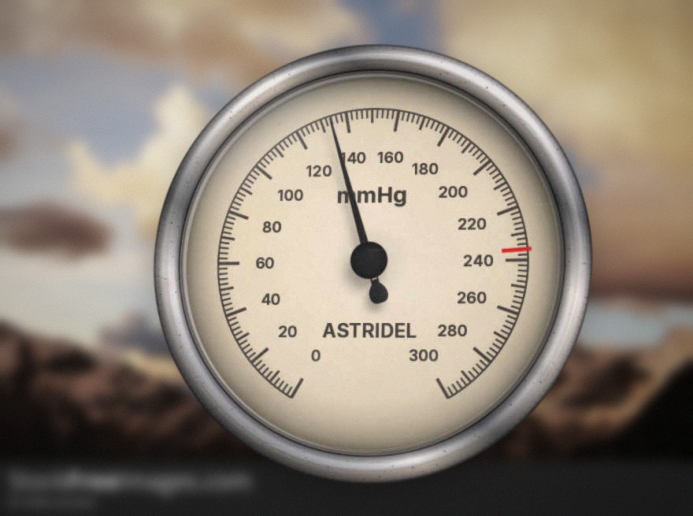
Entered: 134,mmHg
